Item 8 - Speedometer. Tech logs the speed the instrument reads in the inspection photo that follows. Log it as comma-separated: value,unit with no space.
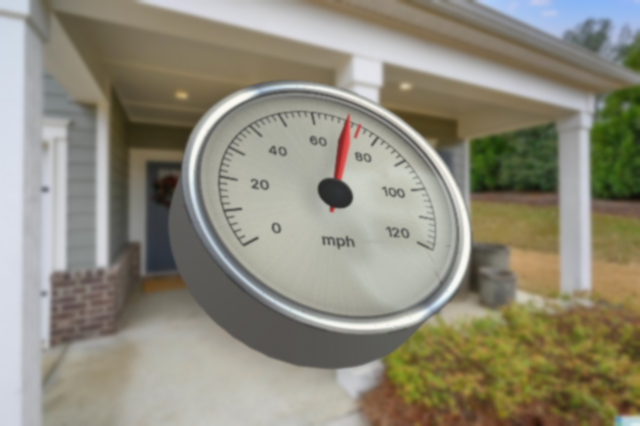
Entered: 70,mph
